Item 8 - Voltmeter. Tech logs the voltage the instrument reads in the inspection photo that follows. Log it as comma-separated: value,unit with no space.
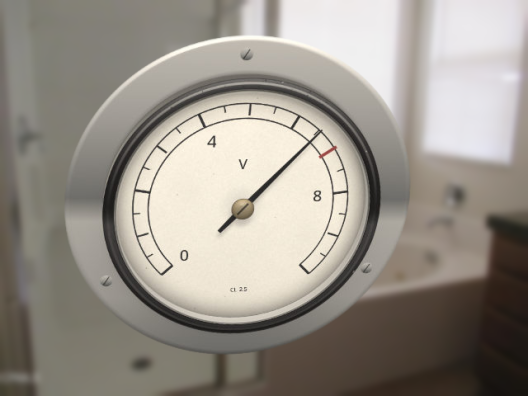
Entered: 6.5,V
